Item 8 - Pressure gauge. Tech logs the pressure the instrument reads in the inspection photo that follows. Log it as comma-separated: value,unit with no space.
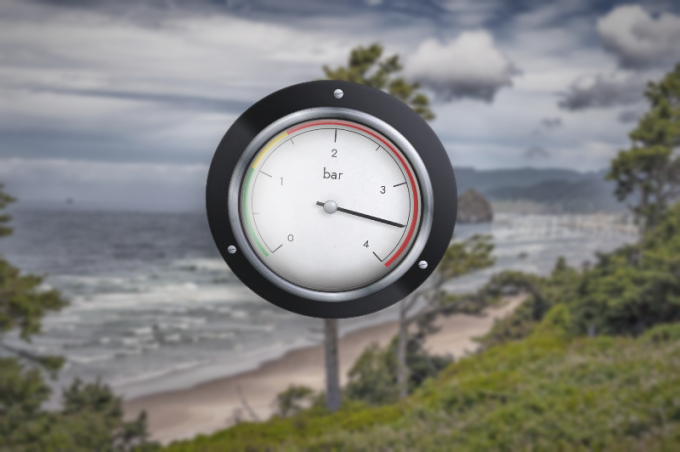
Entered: 3.5,bar
